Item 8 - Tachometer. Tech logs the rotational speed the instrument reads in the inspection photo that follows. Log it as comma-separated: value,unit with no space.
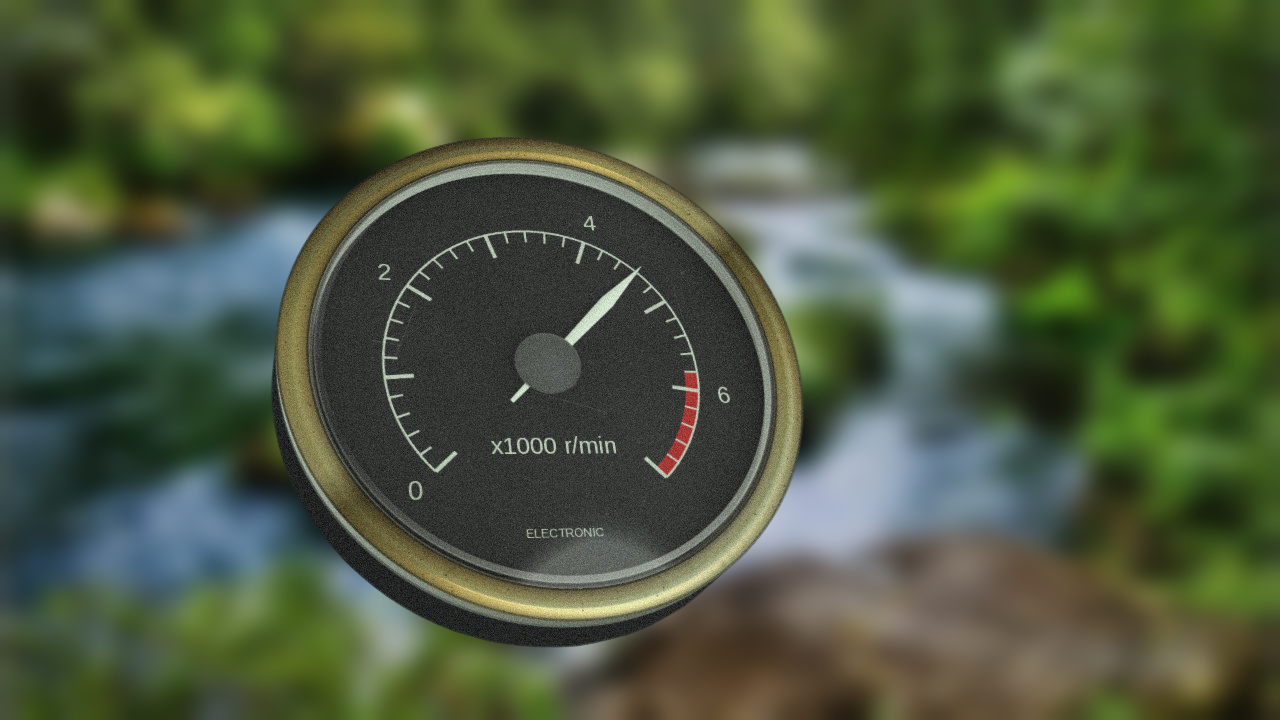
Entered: 4600,rpm
